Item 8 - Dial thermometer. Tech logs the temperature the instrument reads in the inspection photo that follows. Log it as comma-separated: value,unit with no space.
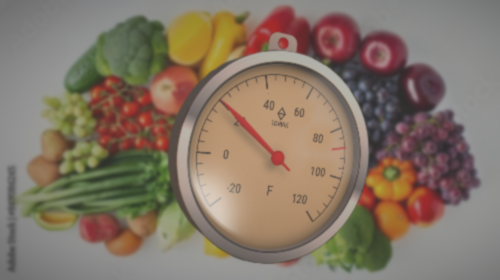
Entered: 20,°F
